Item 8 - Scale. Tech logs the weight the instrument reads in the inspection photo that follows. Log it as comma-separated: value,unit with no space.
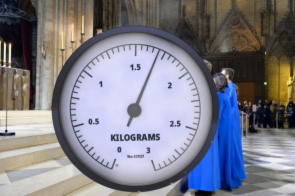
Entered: 1.7,kg
